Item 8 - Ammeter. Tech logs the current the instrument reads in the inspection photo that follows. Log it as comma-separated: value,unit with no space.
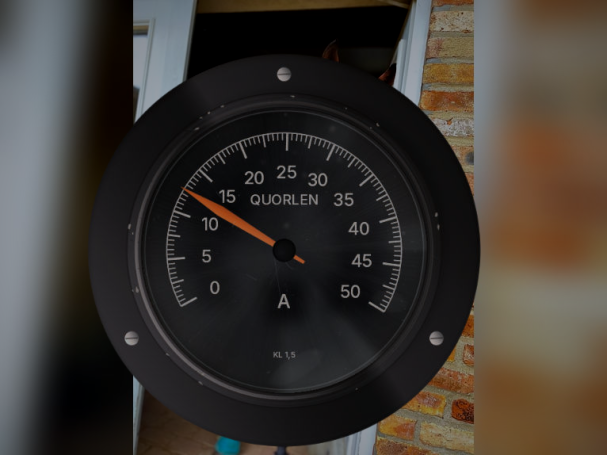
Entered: 12.5,A
